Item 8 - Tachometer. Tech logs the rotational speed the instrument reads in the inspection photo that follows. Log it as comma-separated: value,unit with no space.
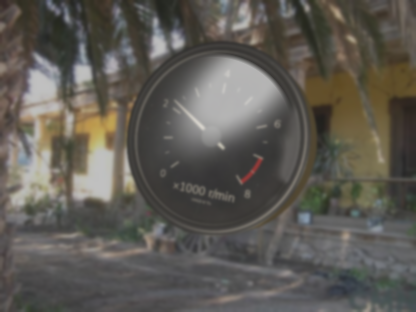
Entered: 2250,rpm
